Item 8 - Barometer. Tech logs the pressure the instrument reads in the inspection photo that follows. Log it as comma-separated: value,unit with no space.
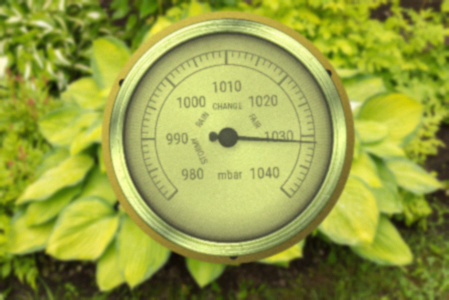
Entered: 1031,mbar
